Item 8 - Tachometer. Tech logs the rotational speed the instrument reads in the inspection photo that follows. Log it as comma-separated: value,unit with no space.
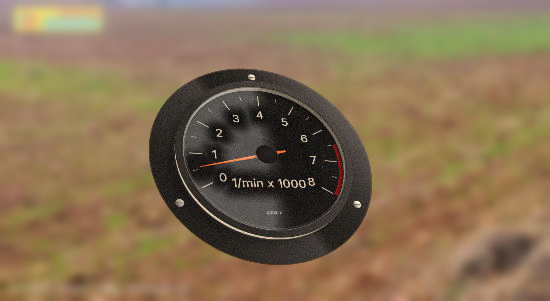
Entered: 500,rpm
